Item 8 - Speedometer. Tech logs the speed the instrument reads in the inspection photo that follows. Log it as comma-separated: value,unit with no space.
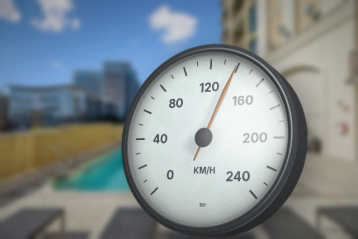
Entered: 140,km/h
